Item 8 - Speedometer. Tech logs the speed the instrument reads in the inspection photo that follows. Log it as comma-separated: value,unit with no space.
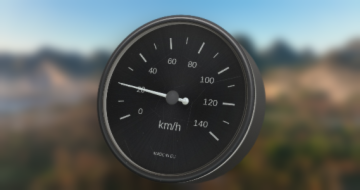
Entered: 20,km/h
